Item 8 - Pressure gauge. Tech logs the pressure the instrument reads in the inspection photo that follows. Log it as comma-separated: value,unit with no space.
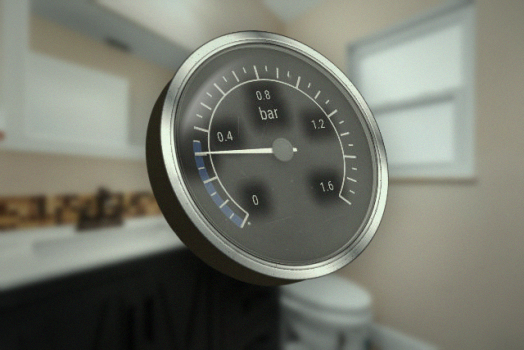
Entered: 0.3,bar
